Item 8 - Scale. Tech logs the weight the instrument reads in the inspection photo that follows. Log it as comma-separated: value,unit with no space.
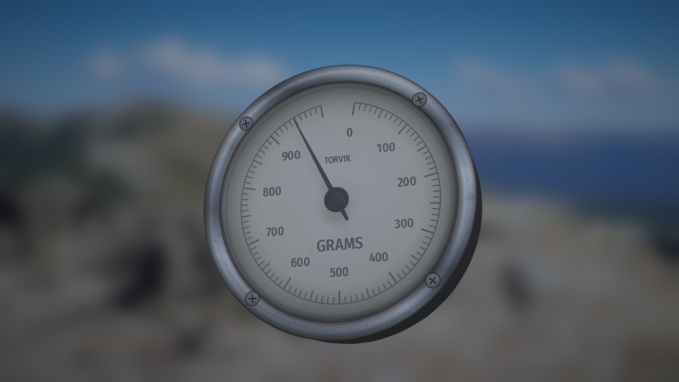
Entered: 950,g
